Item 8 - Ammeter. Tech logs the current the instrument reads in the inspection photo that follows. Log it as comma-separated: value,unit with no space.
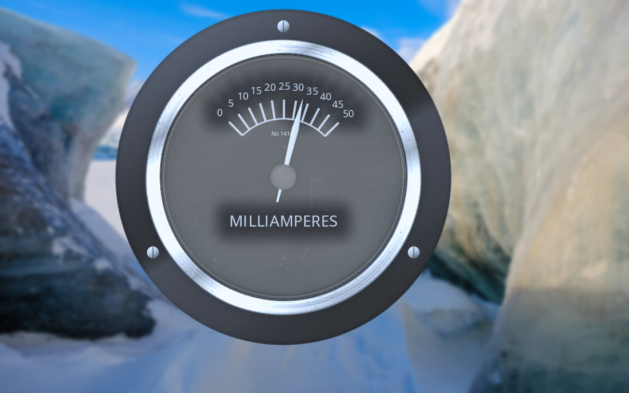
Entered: 32.5,mA
